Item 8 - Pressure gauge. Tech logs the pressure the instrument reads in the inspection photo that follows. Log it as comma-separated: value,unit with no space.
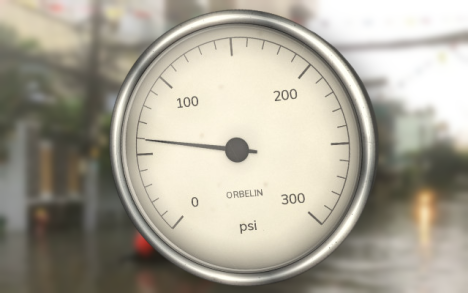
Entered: 60,psi
